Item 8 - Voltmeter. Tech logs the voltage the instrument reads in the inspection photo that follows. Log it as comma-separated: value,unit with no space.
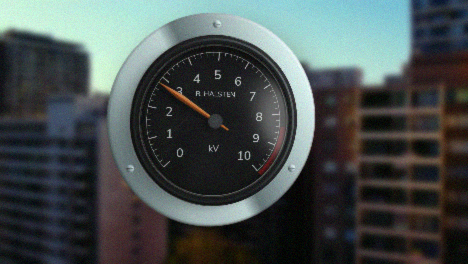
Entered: 2.8,kV
